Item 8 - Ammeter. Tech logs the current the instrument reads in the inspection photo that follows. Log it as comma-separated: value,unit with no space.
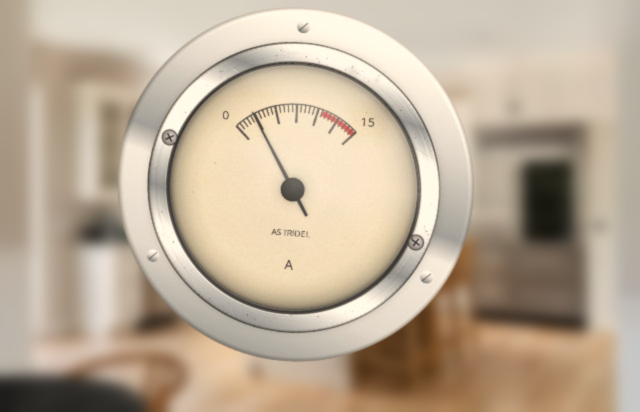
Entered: 2.5,A
